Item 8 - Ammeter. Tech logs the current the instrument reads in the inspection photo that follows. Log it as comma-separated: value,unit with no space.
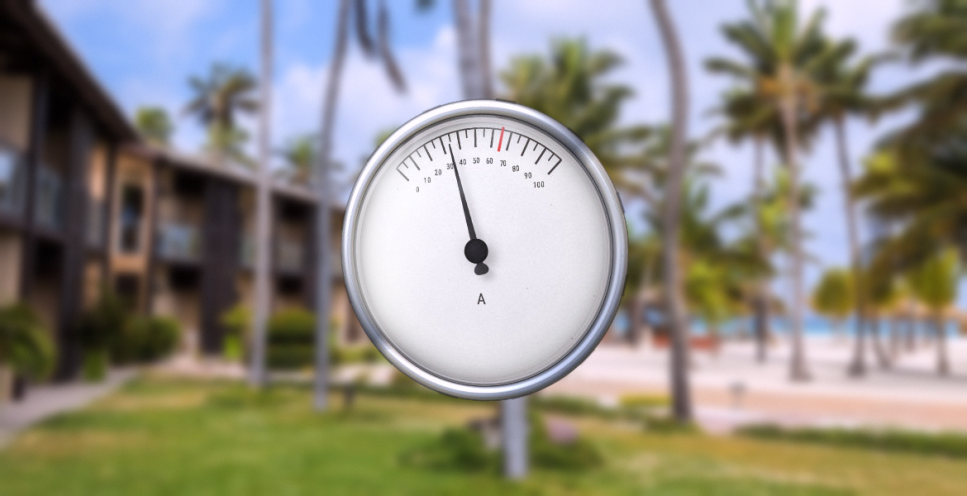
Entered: 35,A
